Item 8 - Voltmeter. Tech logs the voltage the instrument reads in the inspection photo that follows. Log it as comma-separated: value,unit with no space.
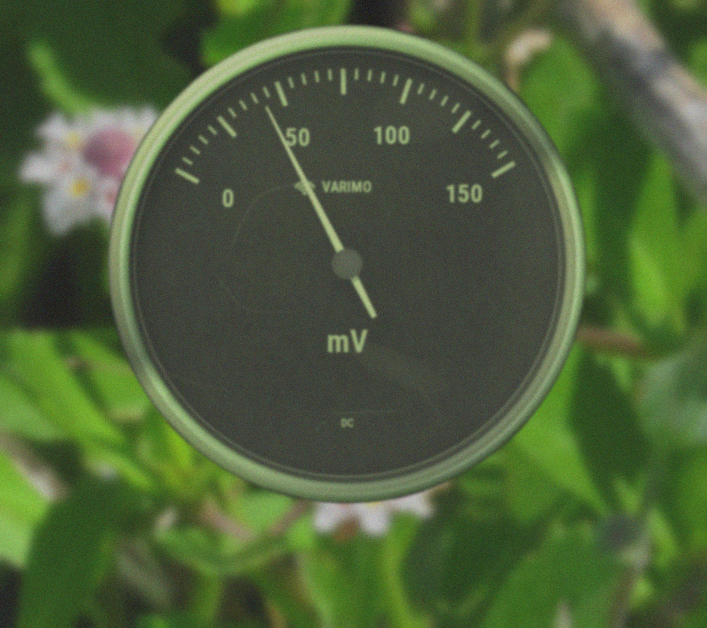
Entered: 42.5,mV
